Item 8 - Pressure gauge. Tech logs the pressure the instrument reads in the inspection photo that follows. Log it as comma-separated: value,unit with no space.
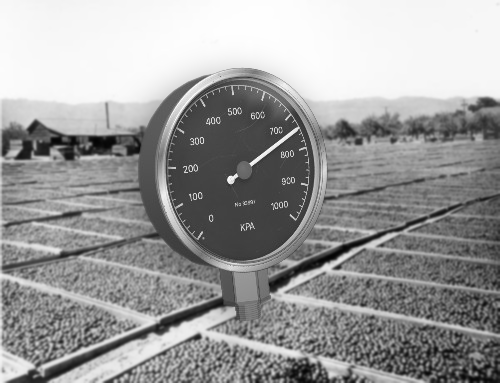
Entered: 740,kPa
